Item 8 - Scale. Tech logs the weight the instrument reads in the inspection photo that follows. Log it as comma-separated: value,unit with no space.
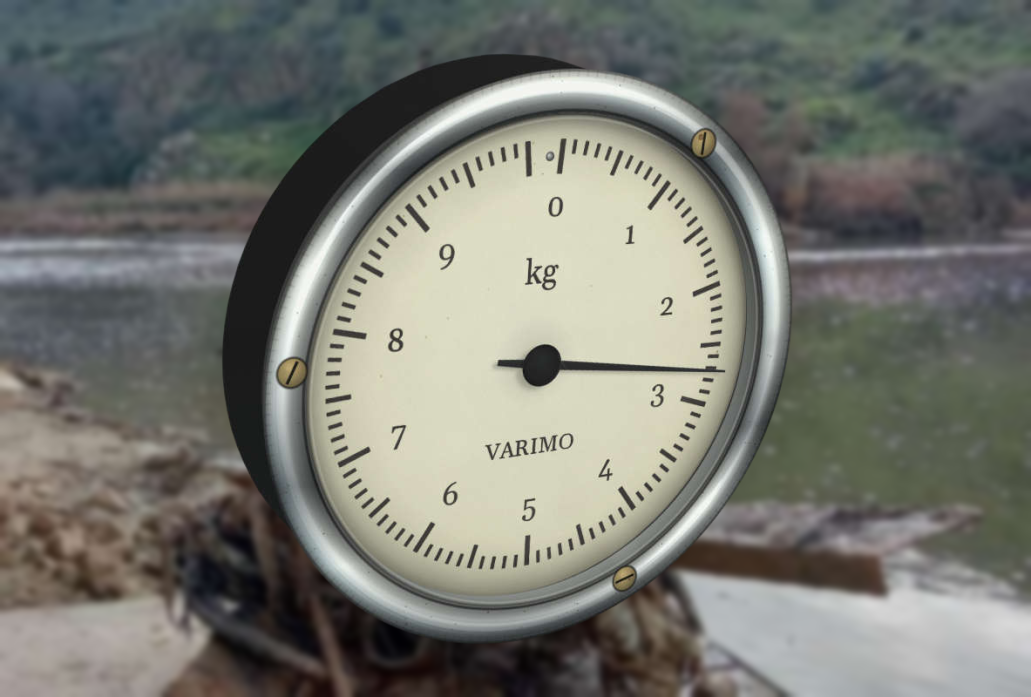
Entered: 2.7,kg
